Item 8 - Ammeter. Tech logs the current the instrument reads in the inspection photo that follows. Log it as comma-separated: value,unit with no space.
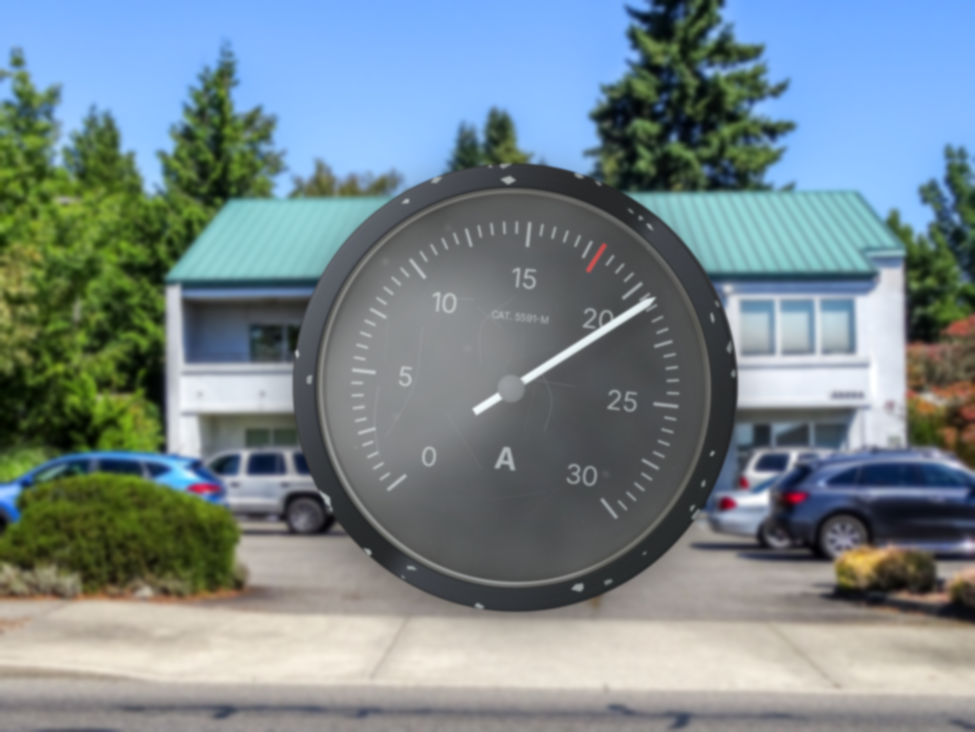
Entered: 20.75,A
